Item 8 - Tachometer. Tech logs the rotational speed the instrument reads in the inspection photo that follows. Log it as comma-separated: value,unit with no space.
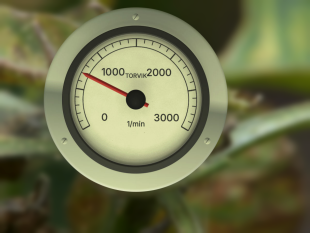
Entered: 700,rpm
